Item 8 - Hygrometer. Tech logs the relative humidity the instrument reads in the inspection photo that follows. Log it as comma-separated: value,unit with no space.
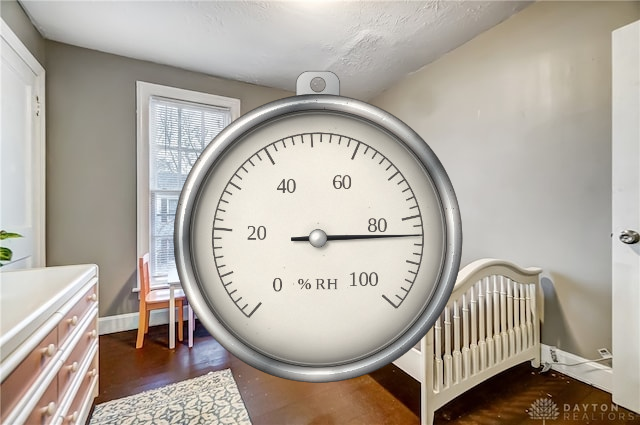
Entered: 84,%
